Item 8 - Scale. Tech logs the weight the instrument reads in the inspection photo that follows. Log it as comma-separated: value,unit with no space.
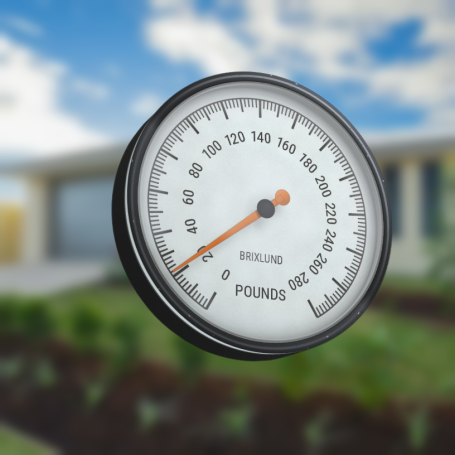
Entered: 22,lb
